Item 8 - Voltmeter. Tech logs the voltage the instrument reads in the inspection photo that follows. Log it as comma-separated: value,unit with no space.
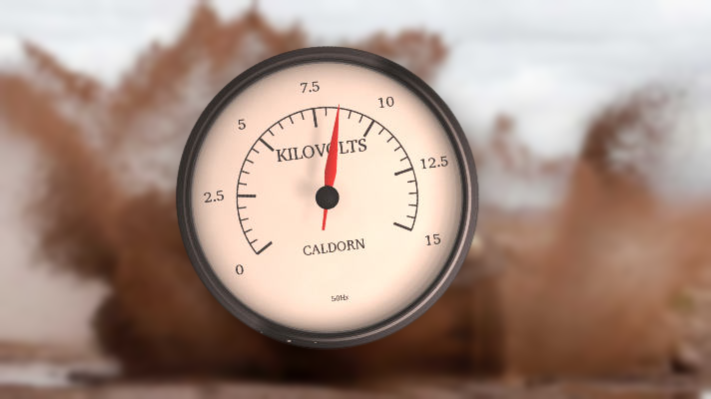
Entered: 8.5,kV
